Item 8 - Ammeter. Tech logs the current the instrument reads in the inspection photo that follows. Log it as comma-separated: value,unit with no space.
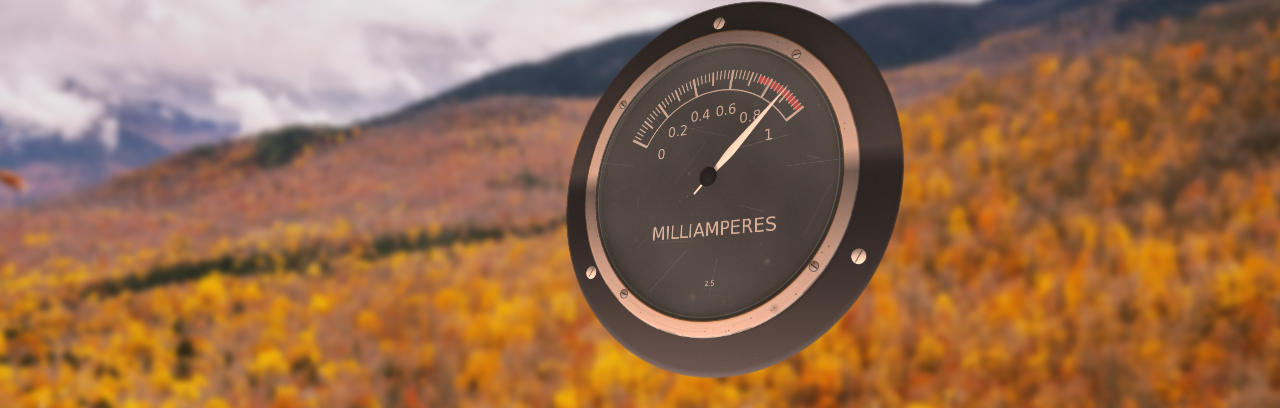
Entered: 0.9,mA
